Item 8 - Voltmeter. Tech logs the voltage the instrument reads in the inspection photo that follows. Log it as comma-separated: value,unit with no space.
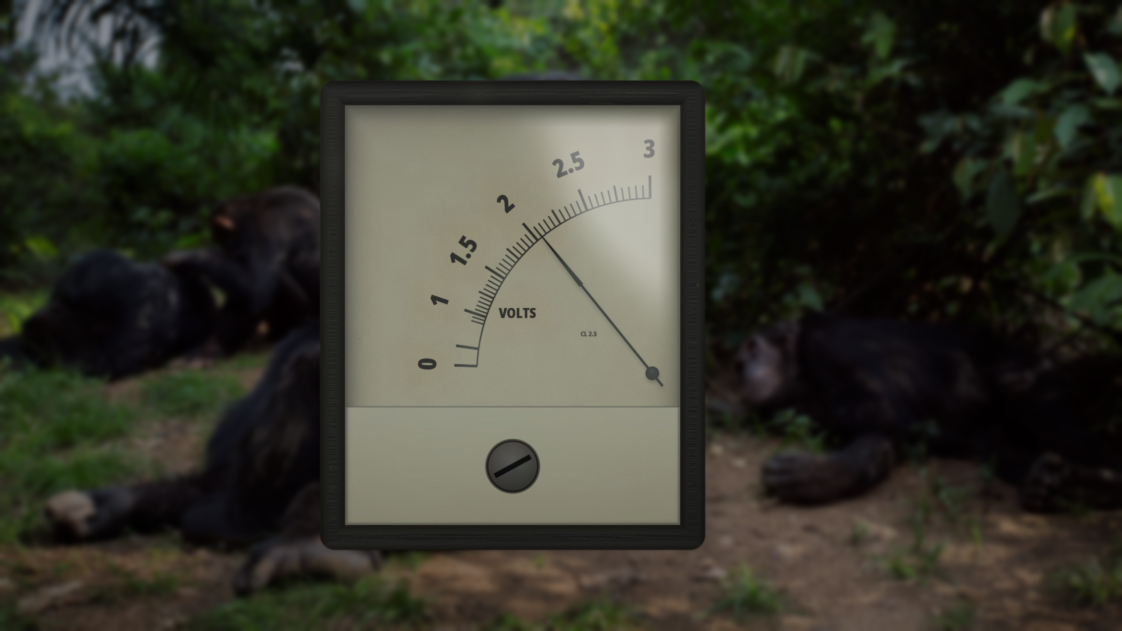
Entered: 2.05,V
